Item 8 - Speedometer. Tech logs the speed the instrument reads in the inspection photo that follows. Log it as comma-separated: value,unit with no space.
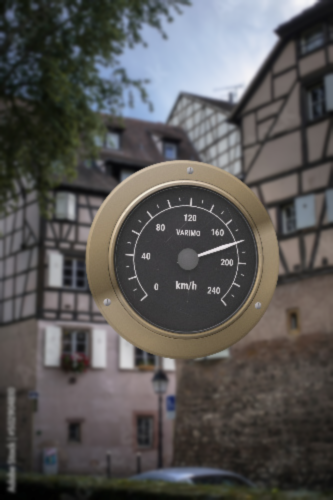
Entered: 180,km/h
